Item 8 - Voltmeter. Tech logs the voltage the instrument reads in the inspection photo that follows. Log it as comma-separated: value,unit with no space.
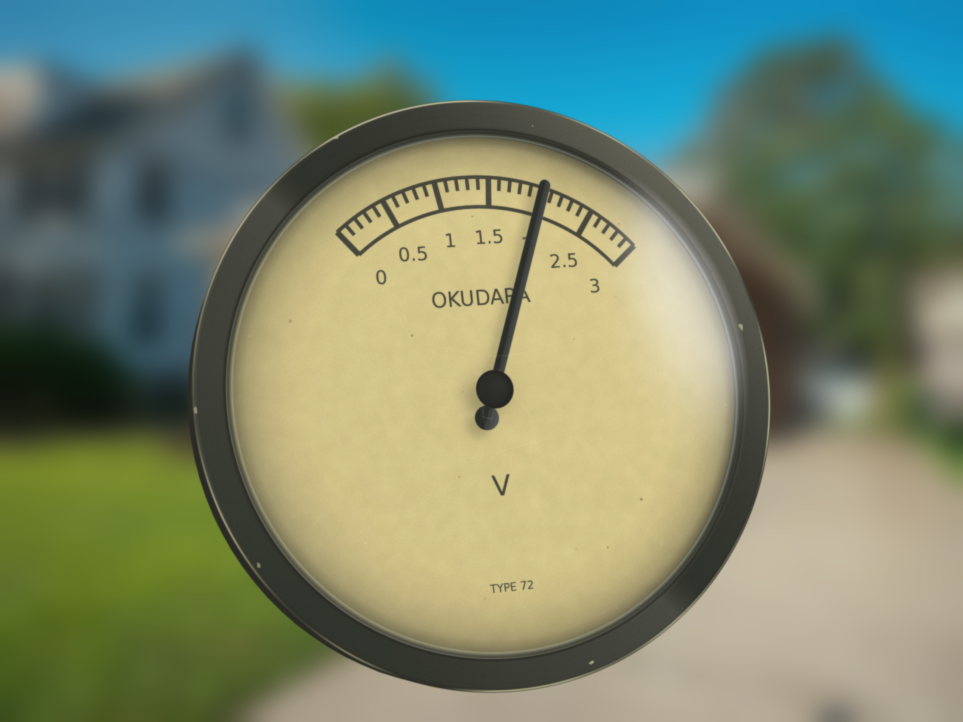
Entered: 2,V
